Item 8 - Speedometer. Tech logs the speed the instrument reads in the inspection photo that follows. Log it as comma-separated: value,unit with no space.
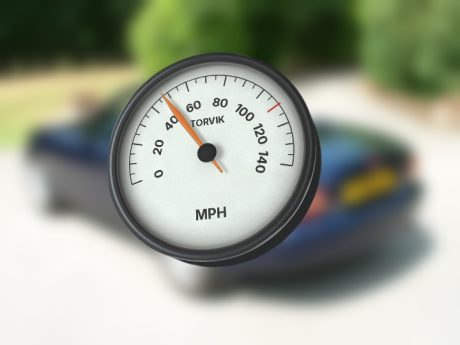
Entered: 47.5,mph
